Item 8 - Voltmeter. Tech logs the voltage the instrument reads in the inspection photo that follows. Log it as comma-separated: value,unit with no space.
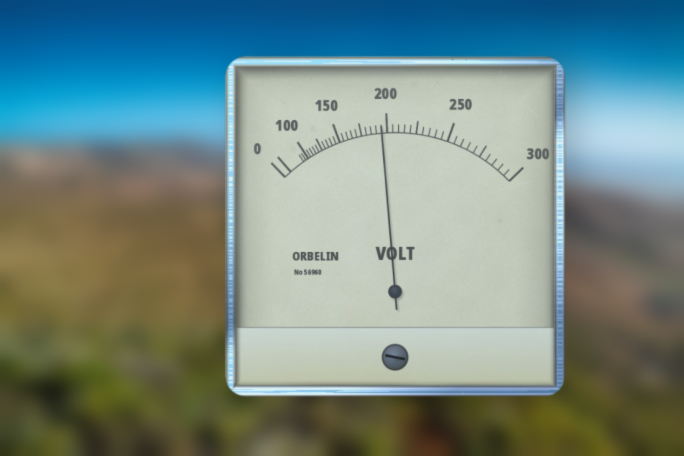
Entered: 195,V
